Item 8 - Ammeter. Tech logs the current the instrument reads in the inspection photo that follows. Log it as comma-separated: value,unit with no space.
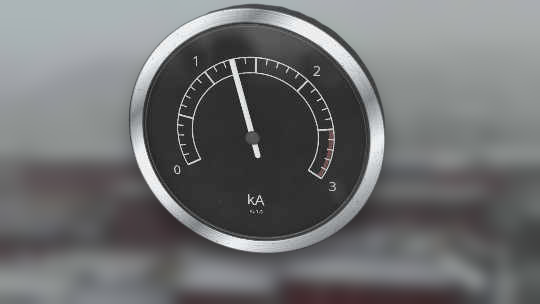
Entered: 1.3,kA
